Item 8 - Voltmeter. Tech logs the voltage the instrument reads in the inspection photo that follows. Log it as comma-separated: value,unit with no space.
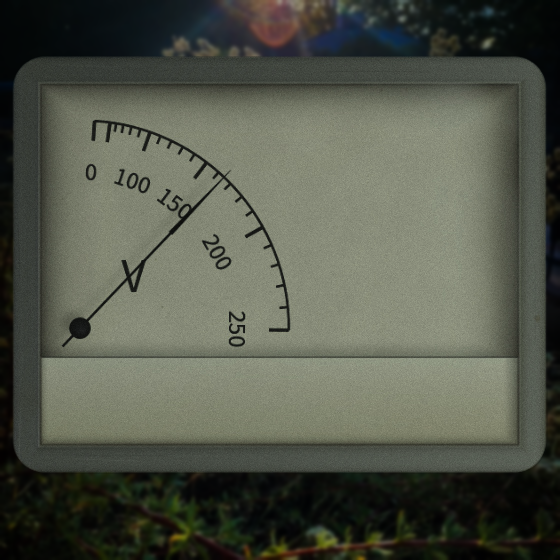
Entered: 165,V
